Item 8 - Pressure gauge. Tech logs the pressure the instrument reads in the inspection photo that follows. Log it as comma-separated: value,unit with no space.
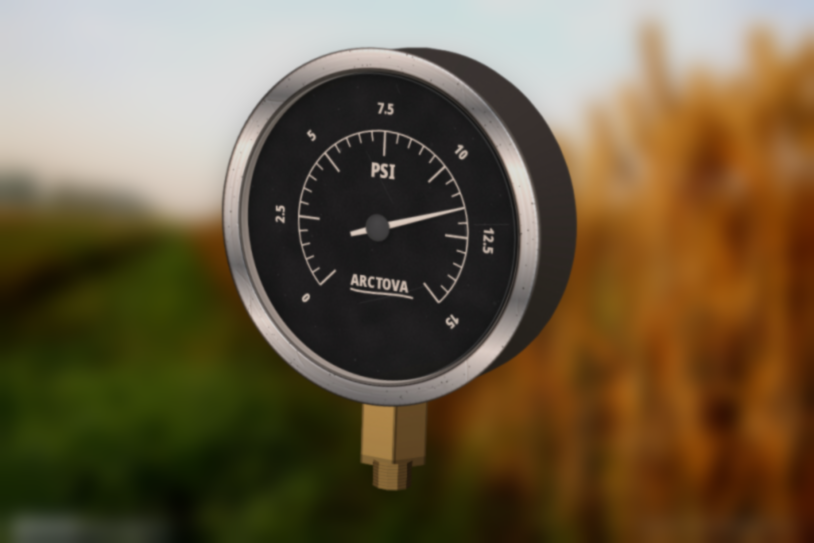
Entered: 11.5,psi
